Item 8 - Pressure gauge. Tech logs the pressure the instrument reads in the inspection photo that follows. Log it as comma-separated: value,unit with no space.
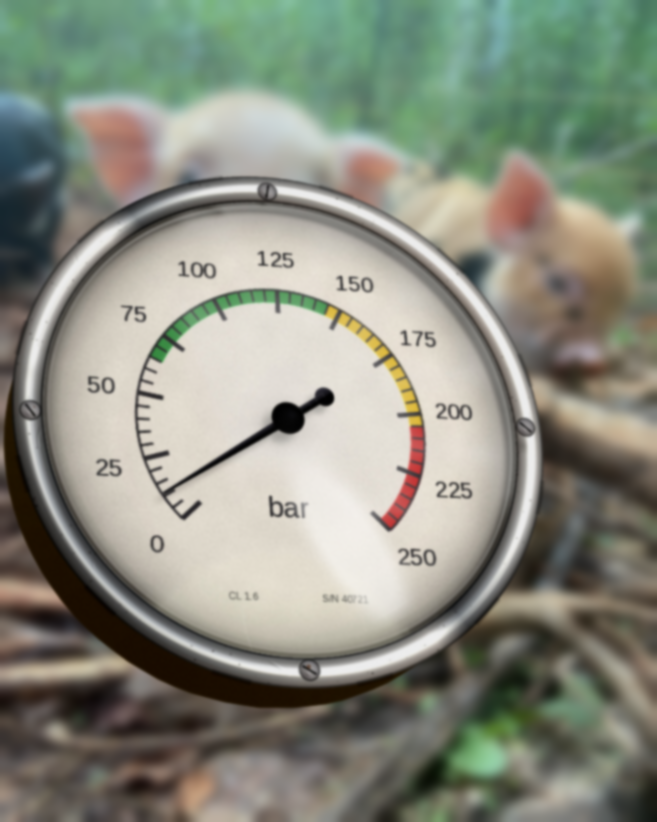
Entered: 10,bar
